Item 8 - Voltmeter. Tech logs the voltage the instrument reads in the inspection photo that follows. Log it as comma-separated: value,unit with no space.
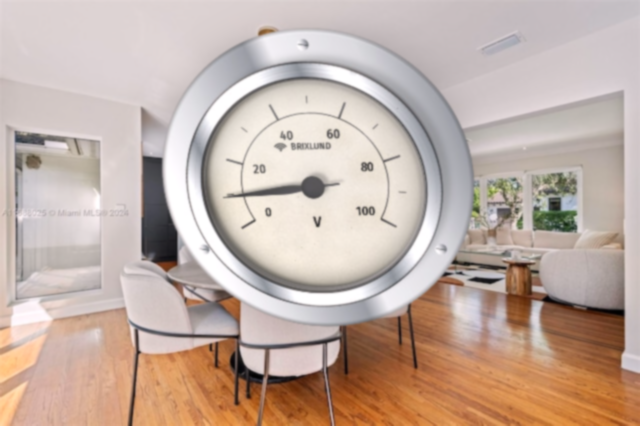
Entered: 10,V
